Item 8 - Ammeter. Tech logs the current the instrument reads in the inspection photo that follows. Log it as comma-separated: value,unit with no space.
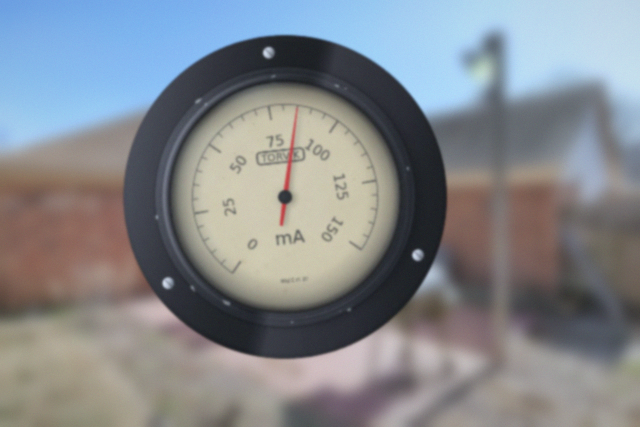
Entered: 85,mA
